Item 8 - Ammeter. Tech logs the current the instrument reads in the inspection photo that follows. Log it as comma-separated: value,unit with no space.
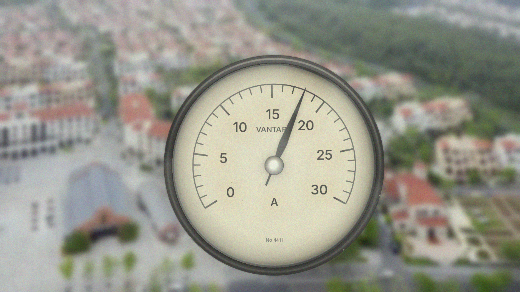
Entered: 18,A
